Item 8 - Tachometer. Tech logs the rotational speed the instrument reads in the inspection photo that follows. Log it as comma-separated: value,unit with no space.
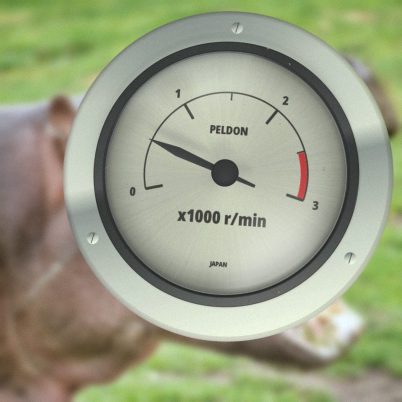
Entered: 500,rpm
